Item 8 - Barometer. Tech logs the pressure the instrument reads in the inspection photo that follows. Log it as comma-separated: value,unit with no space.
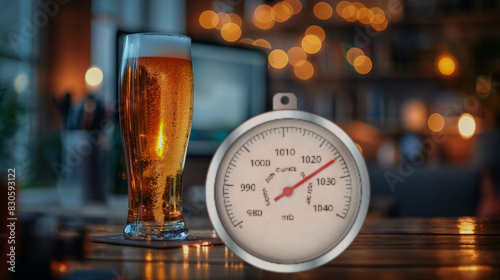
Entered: 1025,mbar
